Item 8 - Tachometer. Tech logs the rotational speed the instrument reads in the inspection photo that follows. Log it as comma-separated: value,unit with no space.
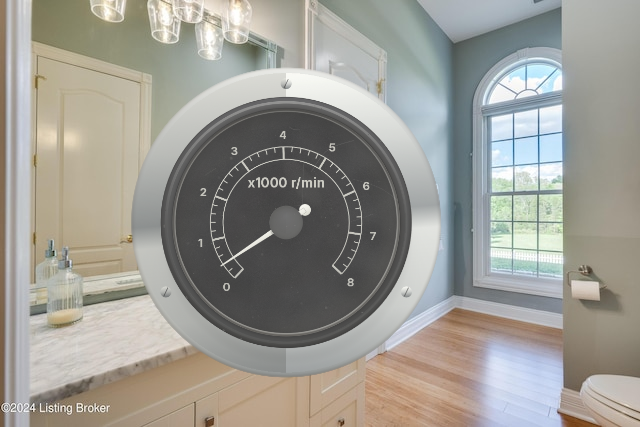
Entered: 400,rpm
